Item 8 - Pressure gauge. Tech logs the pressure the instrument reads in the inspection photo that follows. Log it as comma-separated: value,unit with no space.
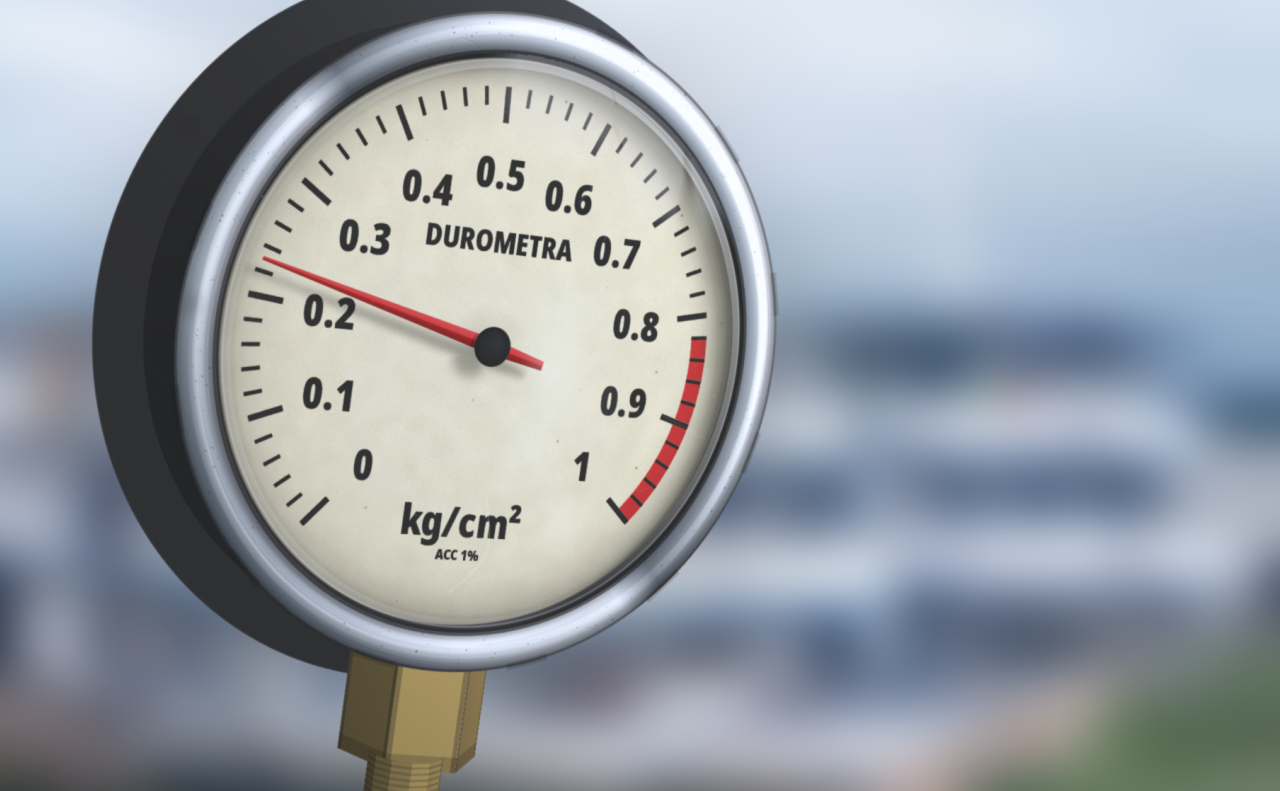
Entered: 0.23,kg/cm²
